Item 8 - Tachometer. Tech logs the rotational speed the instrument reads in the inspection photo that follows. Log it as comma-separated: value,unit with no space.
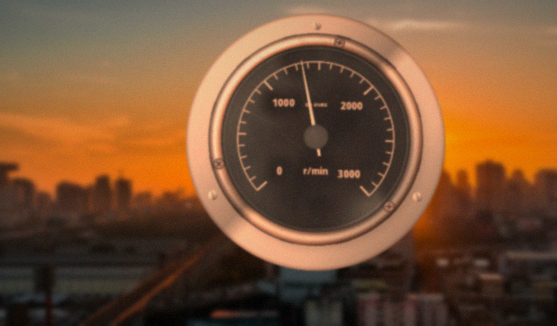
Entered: 1350,rpm
